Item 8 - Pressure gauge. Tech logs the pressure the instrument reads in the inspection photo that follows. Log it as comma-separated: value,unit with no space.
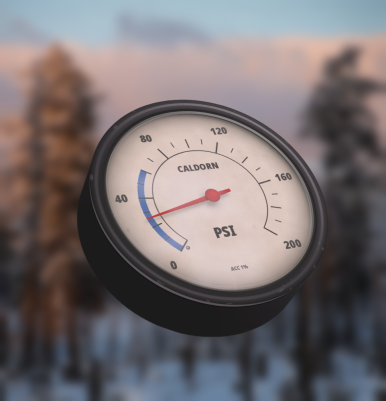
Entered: 25,psi
